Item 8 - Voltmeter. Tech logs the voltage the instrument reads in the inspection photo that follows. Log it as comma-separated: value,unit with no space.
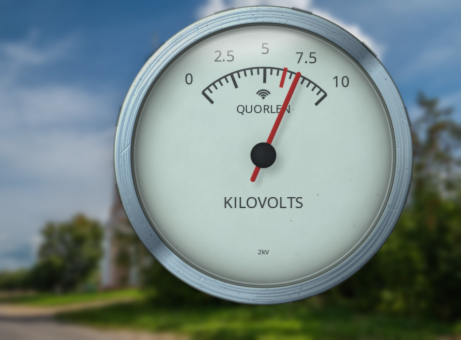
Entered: 7.5,kV
